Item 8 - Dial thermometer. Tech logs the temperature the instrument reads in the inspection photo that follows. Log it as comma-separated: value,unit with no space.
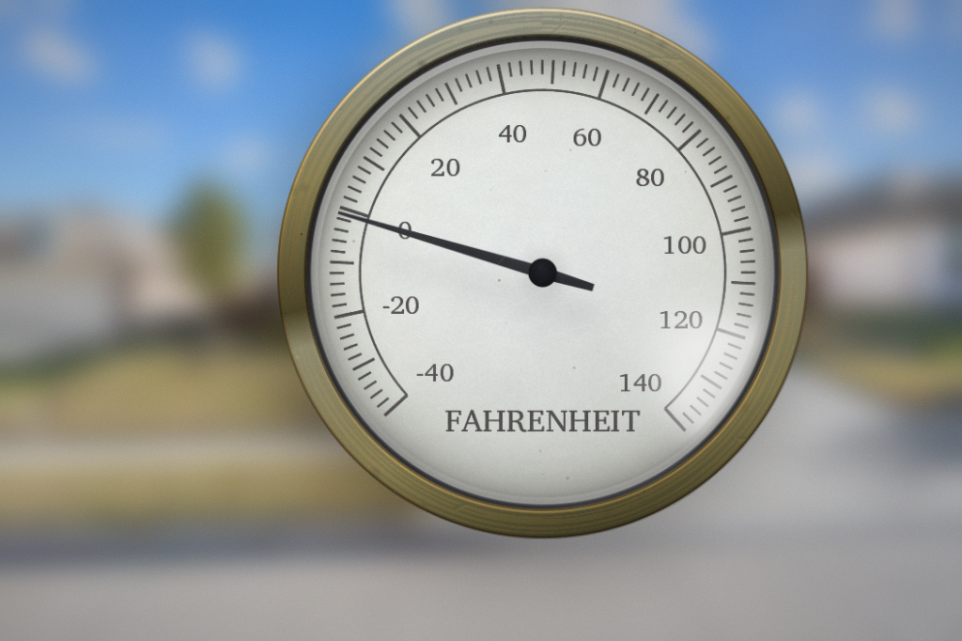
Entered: -1,°F
